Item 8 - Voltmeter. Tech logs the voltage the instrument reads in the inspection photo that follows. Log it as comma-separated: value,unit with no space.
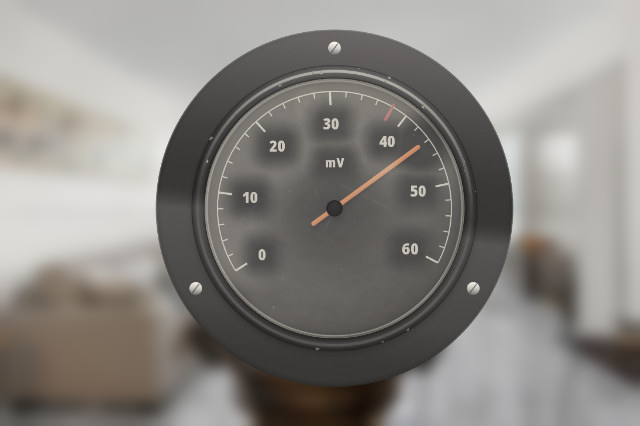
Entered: 44,mV
